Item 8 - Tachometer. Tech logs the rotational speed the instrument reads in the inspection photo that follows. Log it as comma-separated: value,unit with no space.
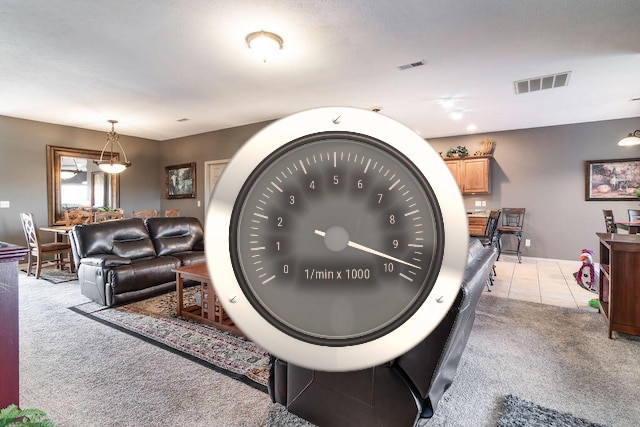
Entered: 9600,rpm
